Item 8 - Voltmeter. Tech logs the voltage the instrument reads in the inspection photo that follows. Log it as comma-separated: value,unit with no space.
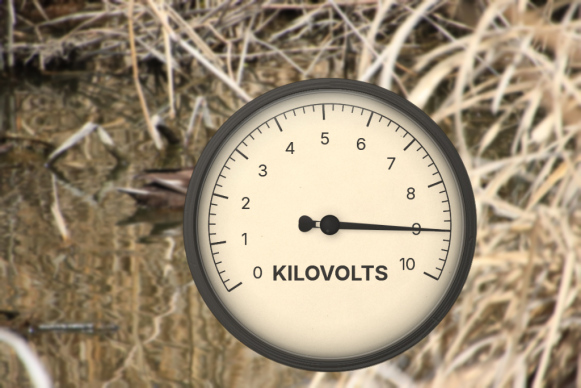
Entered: 9,kV
